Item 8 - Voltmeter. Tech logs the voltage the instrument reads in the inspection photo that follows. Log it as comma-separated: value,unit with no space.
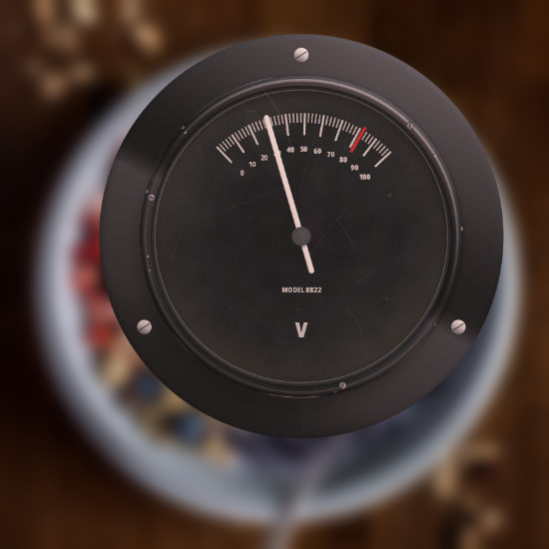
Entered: 30,V
